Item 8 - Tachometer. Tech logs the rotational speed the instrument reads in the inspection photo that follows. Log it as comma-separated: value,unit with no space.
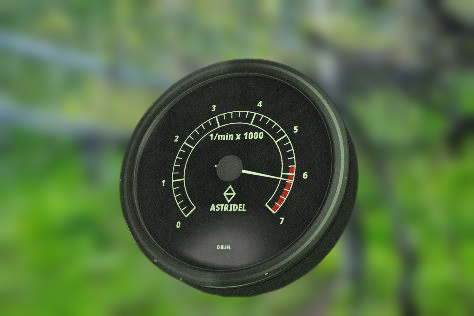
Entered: 6200,rpm
